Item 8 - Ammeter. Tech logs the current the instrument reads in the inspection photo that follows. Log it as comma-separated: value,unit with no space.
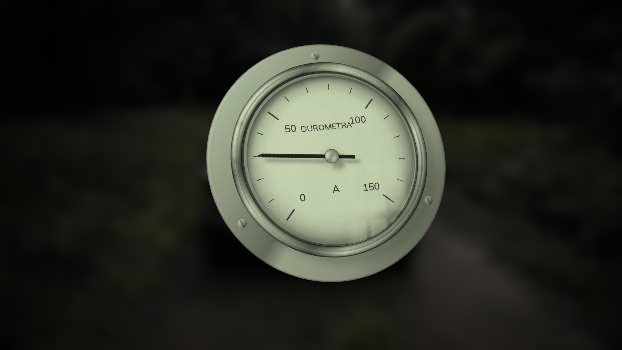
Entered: 30,A
